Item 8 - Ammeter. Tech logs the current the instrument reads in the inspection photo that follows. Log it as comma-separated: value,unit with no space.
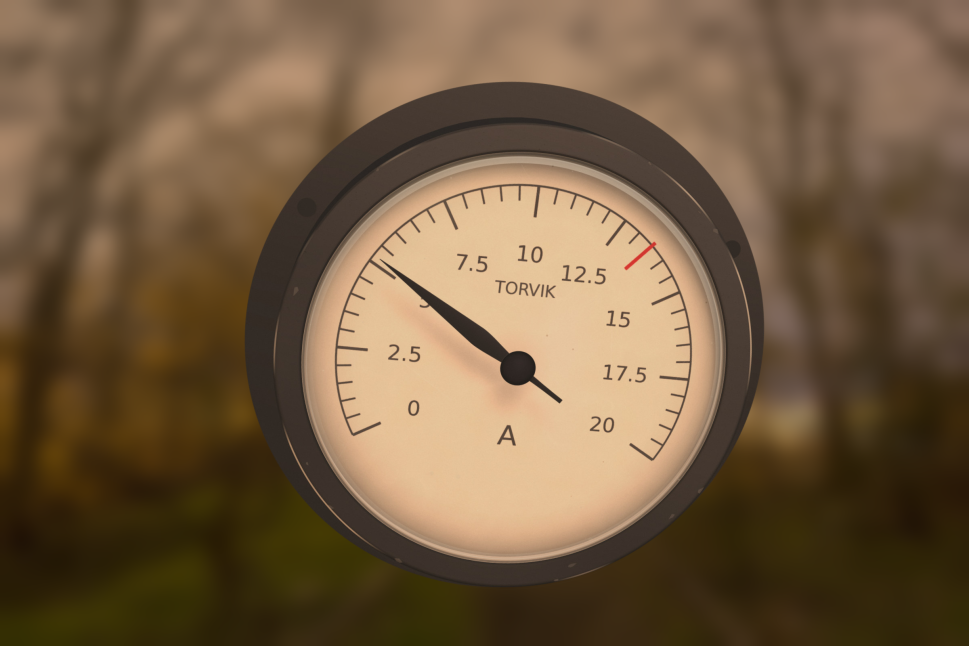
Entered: 5.25,A
